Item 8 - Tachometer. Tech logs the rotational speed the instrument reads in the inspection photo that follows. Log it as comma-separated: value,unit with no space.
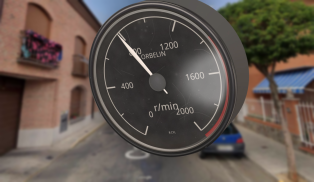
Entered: 800,rpm
